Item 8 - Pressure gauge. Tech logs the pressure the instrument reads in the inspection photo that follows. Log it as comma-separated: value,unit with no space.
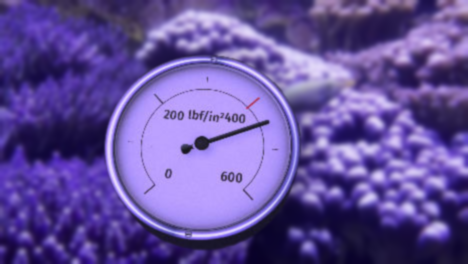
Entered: 450,psi
